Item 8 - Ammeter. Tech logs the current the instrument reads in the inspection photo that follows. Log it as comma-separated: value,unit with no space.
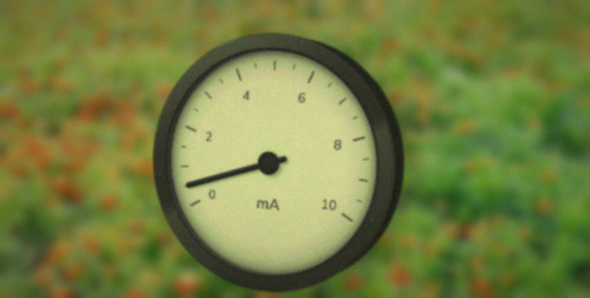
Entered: 0.5,mA
